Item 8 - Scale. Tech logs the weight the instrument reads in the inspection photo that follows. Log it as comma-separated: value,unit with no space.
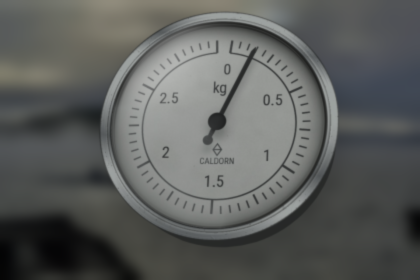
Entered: 0.15,kg
